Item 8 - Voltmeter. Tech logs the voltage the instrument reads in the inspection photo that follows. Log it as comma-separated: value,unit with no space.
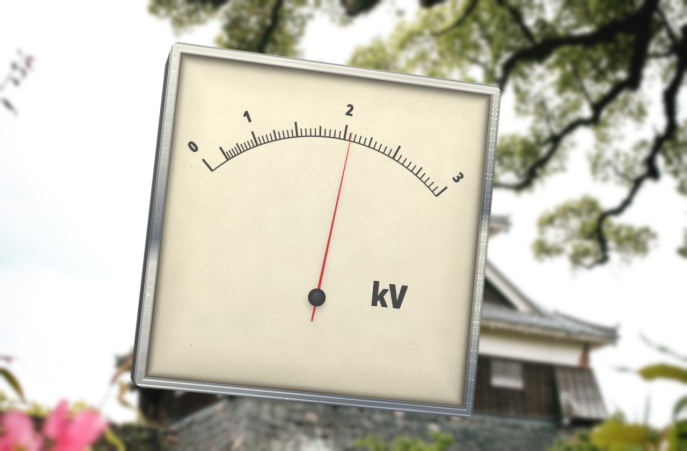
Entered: 2.05,kV
